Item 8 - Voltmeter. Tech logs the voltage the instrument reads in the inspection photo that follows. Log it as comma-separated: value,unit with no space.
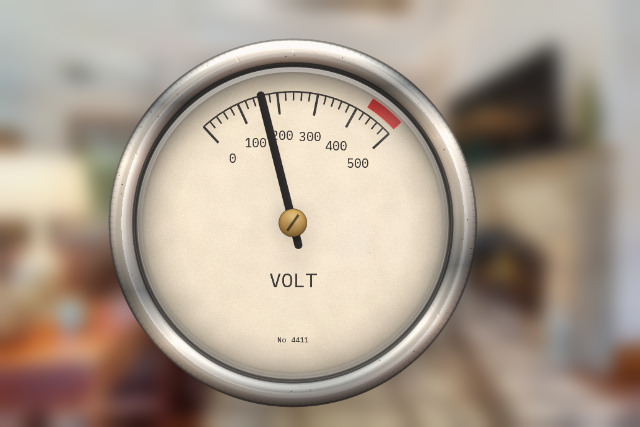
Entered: 160,V
